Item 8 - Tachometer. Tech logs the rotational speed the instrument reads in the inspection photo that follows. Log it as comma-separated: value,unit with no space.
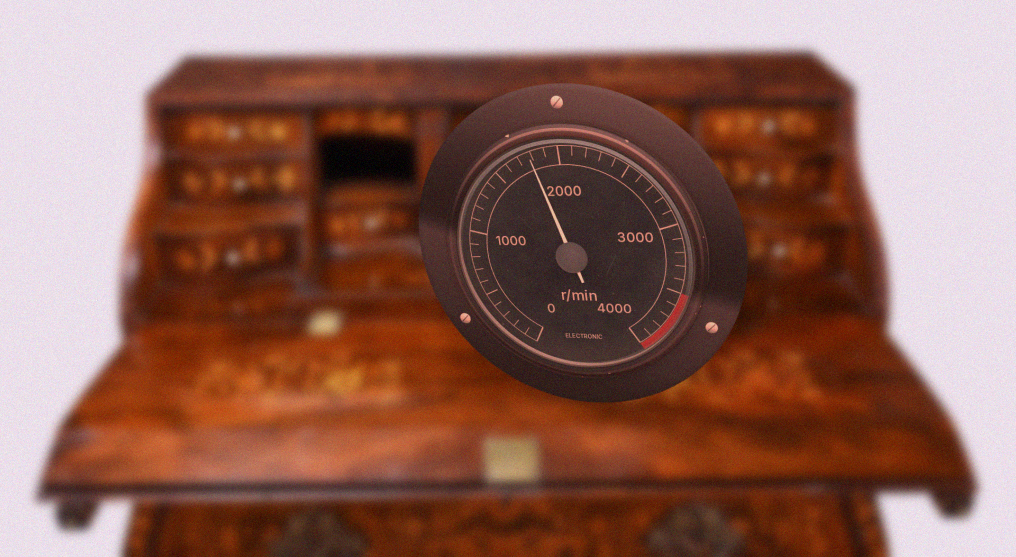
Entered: 1800,rpm
